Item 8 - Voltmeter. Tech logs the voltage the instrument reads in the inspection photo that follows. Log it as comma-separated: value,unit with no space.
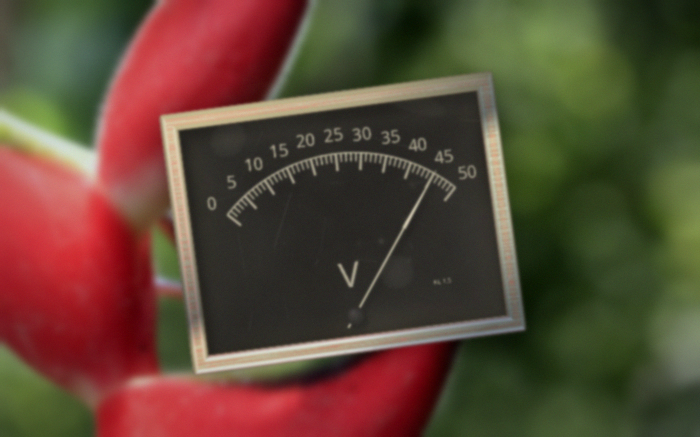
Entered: 45,V
